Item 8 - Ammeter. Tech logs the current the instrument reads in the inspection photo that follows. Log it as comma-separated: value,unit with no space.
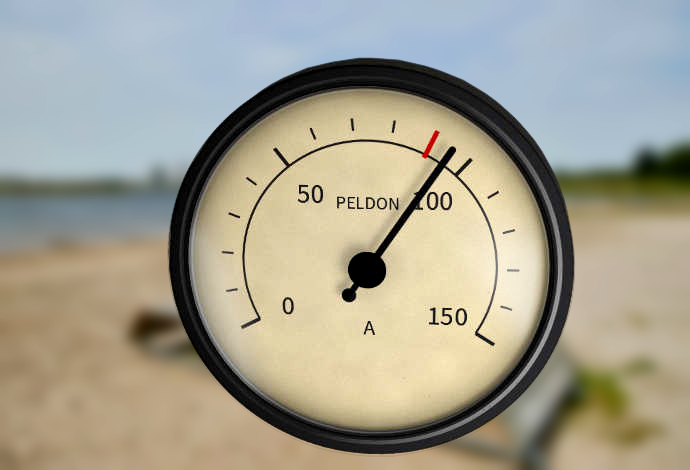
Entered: 95,A
